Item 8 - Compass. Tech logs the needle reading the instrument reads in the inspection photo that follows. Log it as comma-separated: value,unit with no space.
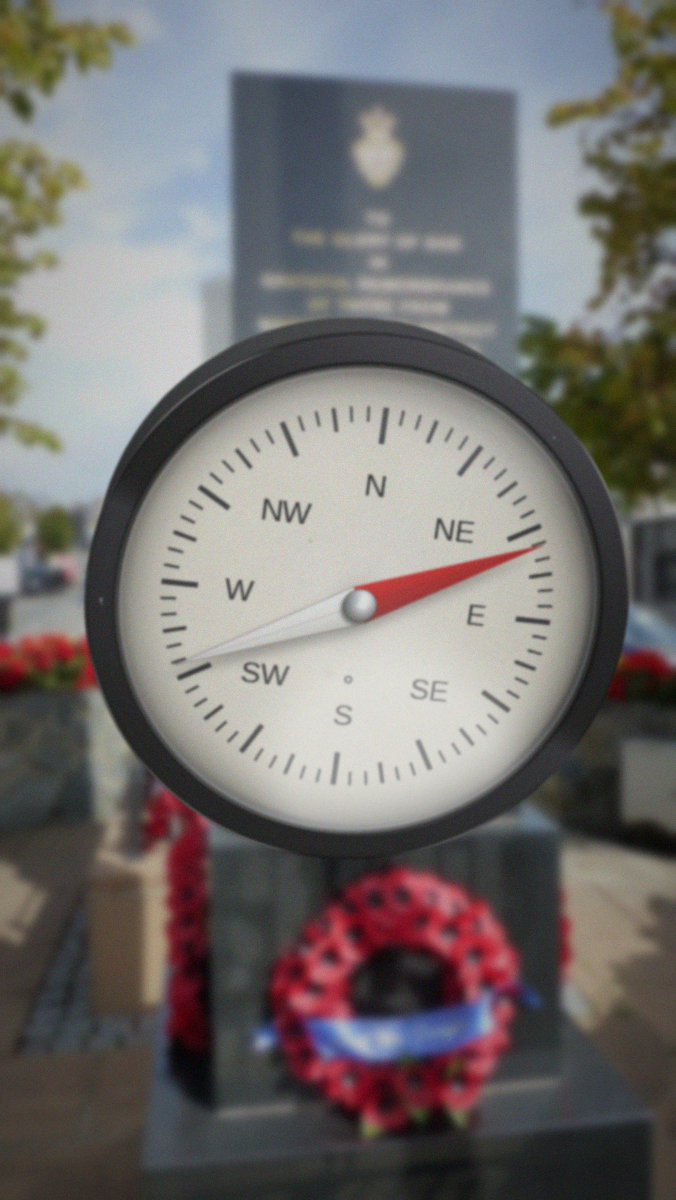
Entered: 65,°
